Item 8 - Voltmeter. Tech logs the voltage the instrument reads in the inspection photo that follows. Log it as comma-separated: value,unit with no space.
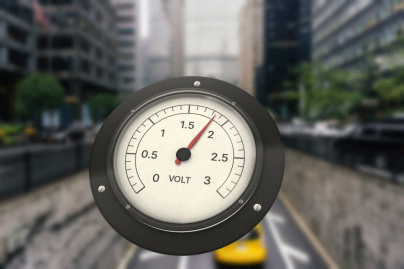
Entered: 1.85,V
